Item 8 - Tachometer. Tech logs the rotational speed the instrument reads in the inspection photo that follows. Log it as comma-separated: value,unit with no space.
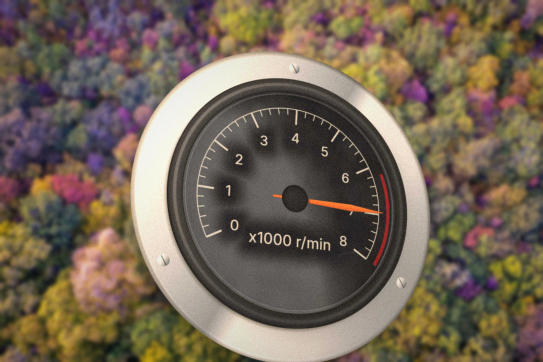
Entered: 7000,rpm
